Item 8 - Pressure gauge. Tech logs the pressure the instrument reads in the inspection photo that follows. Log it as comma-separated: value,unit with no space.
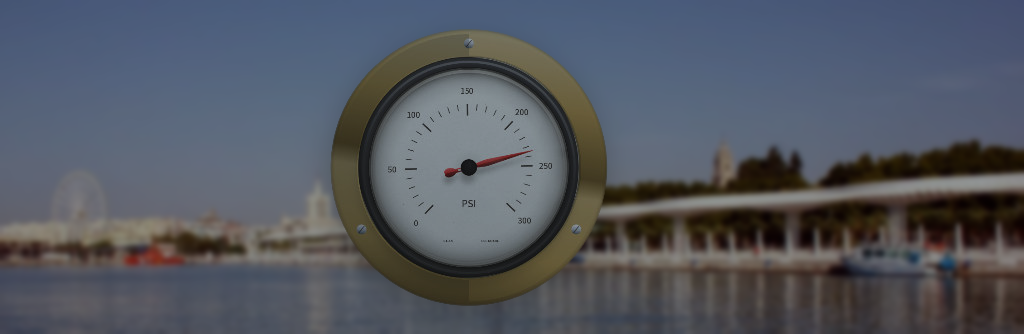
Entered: 235,psi
